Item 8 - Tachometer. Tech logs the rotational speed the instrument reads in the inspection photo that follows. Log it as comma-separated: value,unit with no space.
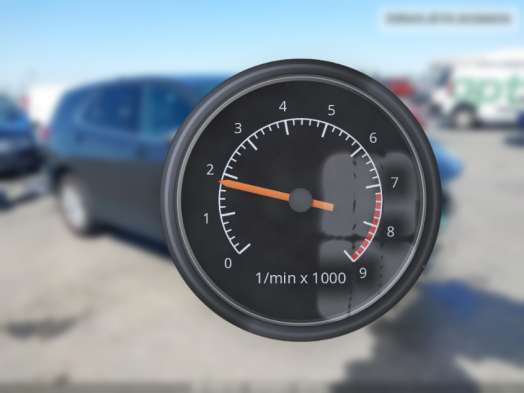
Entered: 1800,rpm
